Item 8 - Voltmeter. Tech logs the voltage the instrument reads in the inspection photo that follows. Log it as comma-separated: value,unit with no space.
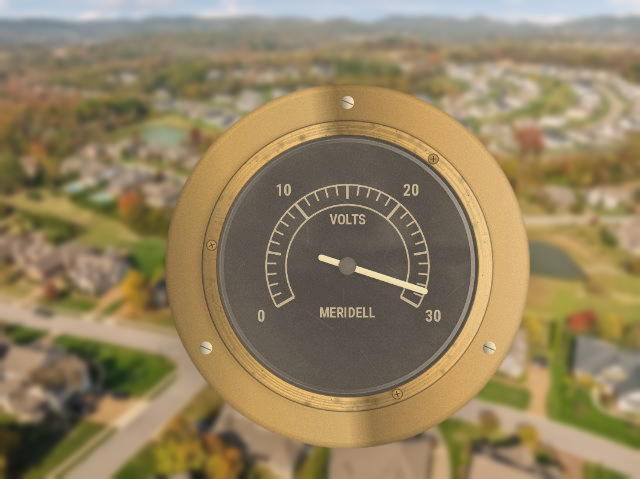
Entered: 28.5,V
